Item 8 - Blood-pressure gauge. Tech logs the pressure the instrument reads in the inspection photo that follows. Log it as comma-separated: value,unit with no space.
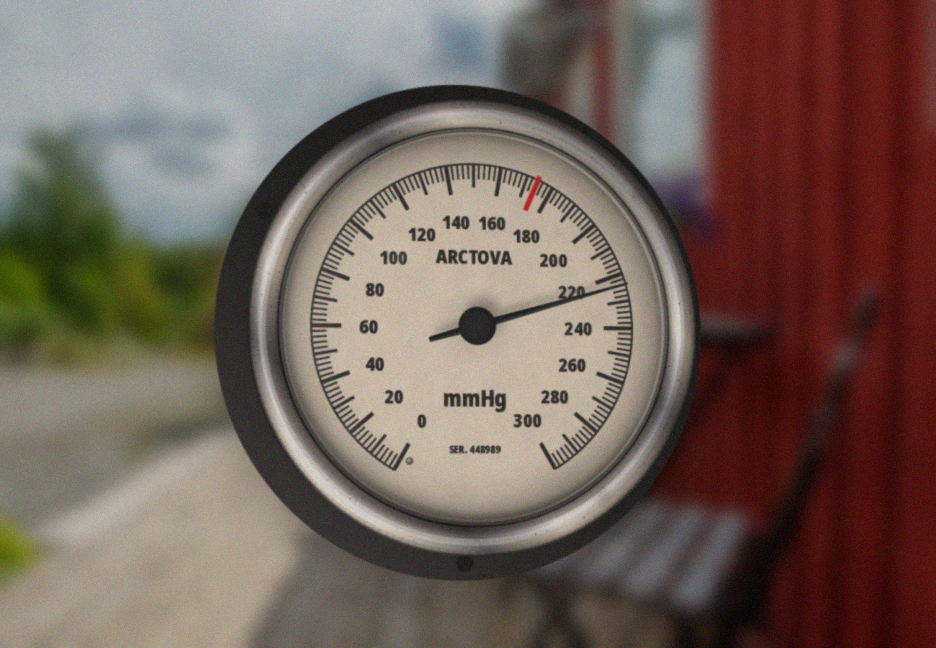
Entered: 224,mmHg
